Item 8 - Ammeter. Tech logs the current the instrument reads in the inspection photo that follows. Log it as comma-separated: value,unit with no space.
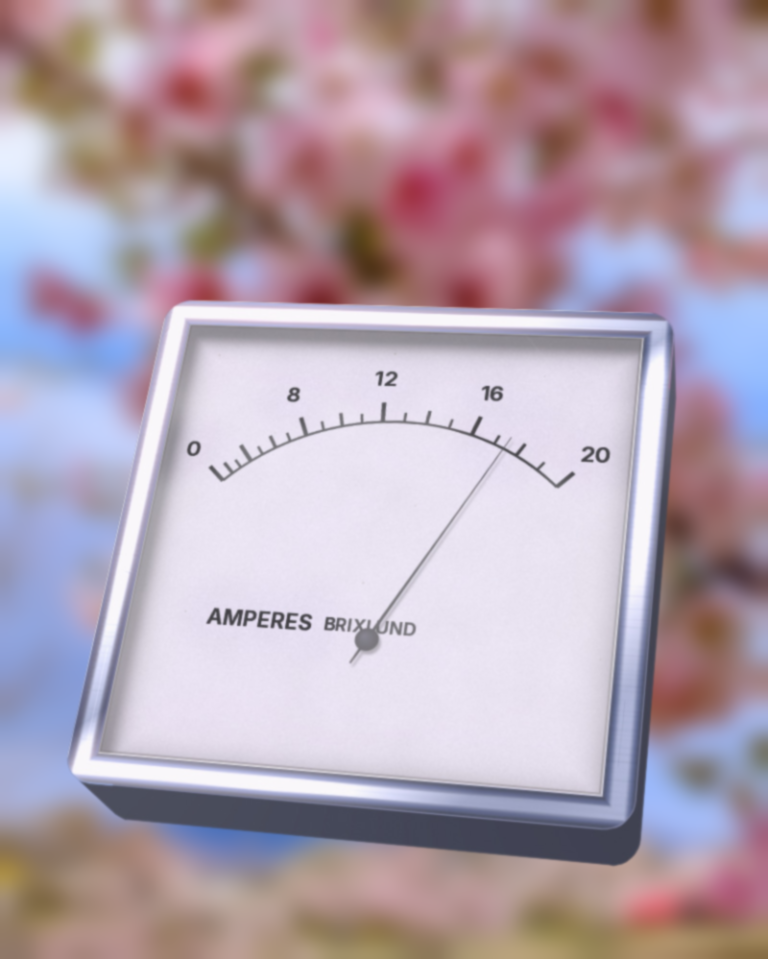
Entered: 17.5,A
